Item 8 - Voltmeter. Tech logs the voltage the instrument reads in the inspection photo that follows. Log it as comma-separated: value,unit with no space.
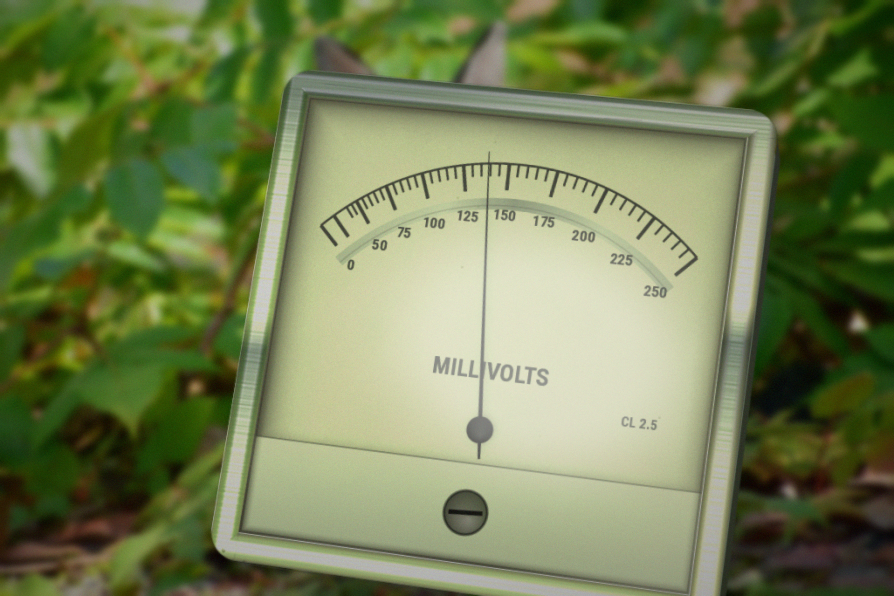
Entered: 140,mV
